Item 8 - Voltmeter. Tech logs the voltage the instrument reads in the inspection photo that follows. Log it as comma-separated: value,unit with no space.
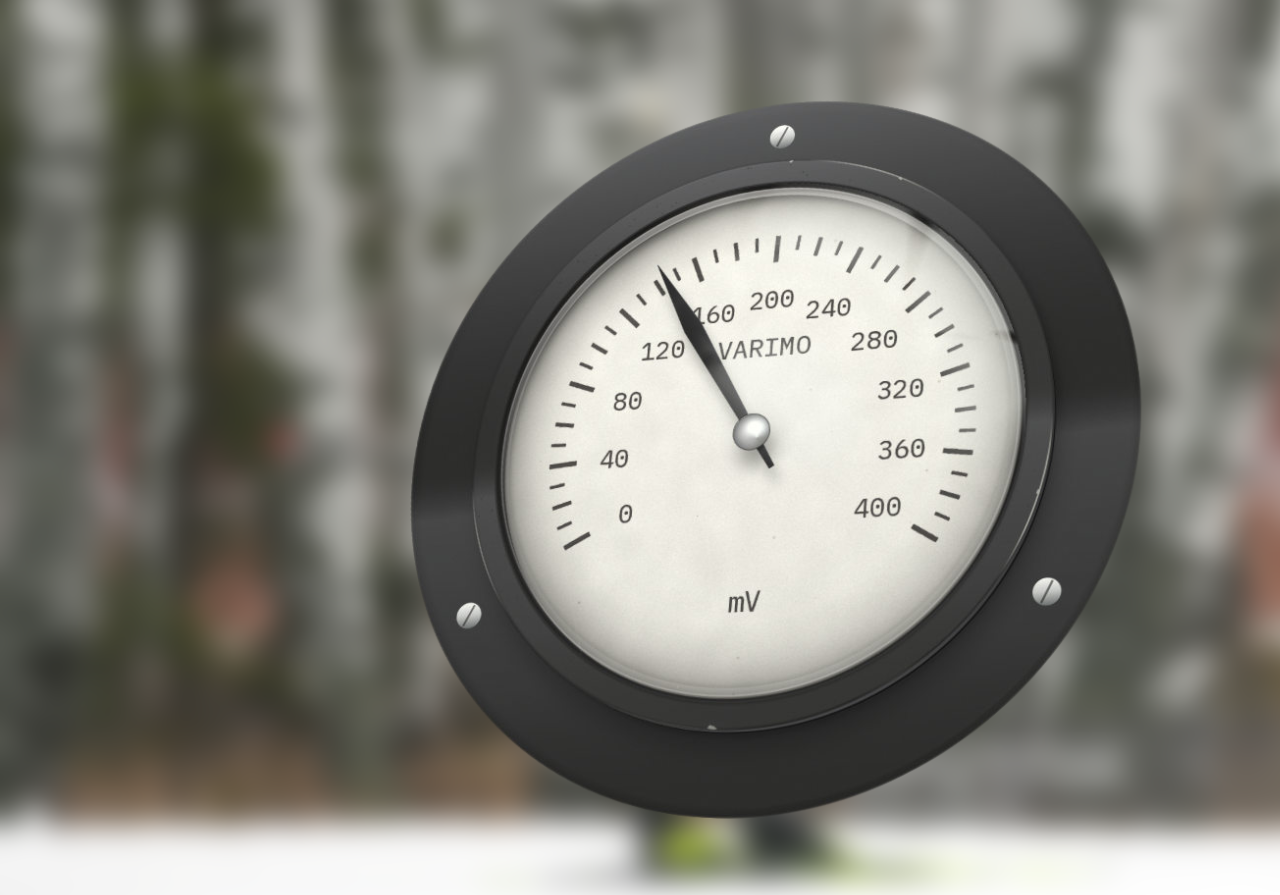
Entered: 145,mV
